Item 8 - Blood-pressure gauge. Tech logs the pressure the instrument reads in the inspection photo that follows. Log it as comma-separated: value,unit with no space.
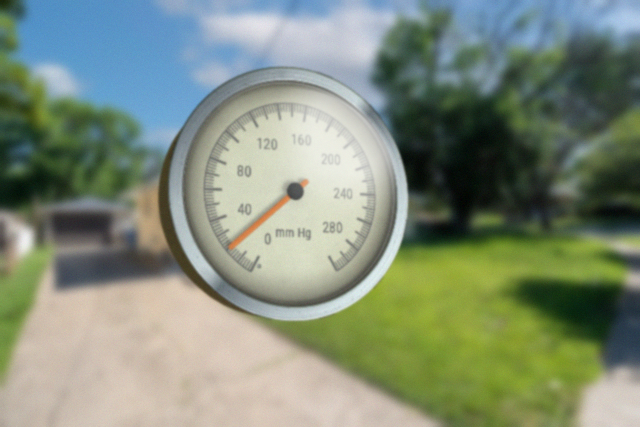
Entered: 20,mmHg
